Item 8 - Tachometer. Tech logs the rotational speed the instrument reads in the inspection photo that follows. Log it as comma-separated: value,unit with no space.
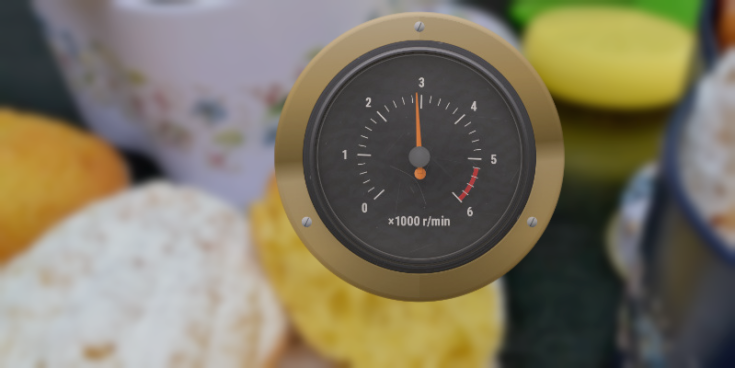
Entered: 2900,rpm
